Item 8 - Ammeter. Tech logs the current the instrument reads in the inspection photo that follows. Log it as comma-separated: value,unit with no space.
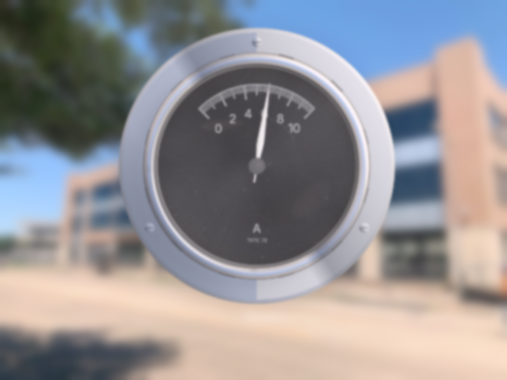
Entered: 6,A
